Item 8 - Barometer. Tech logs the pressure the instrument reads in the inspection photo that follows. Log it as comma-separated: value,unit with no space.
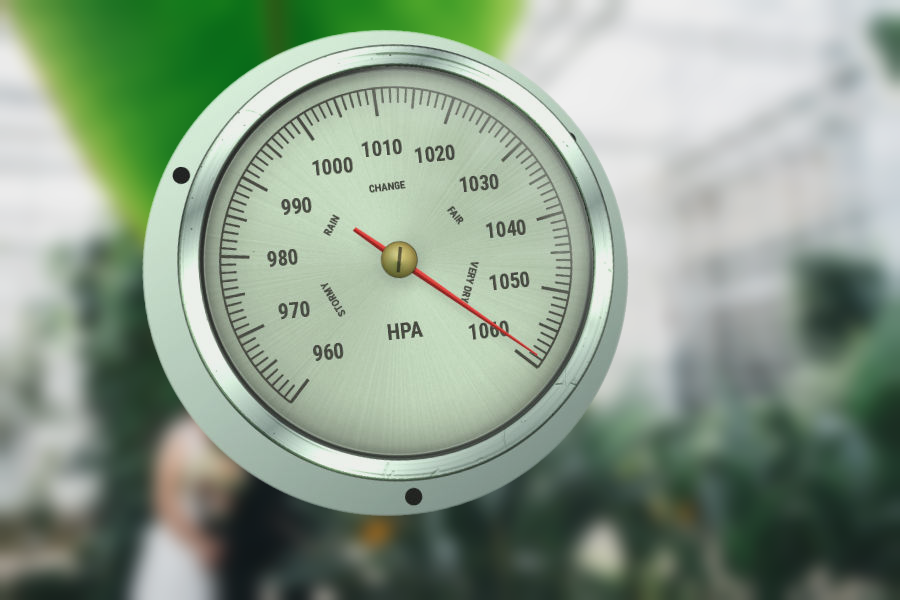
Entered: 1059,hPa
